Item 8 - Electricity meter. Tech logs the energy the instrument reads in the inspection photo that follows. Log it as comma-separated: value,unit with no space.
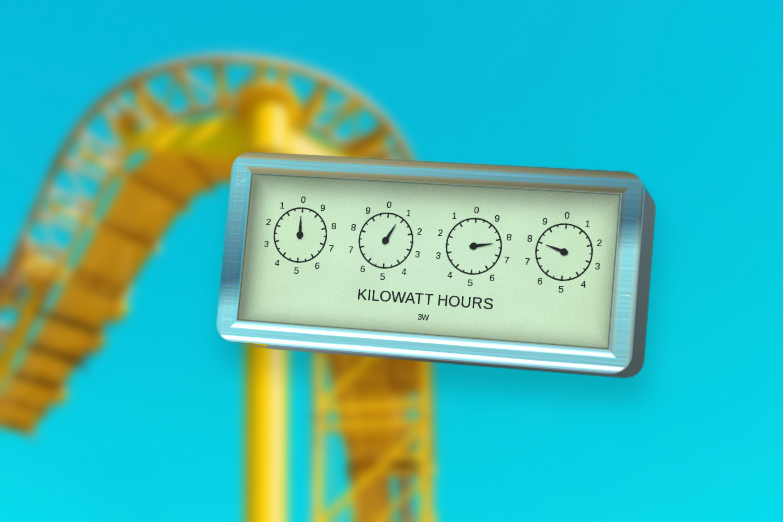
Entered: 78,kWh
